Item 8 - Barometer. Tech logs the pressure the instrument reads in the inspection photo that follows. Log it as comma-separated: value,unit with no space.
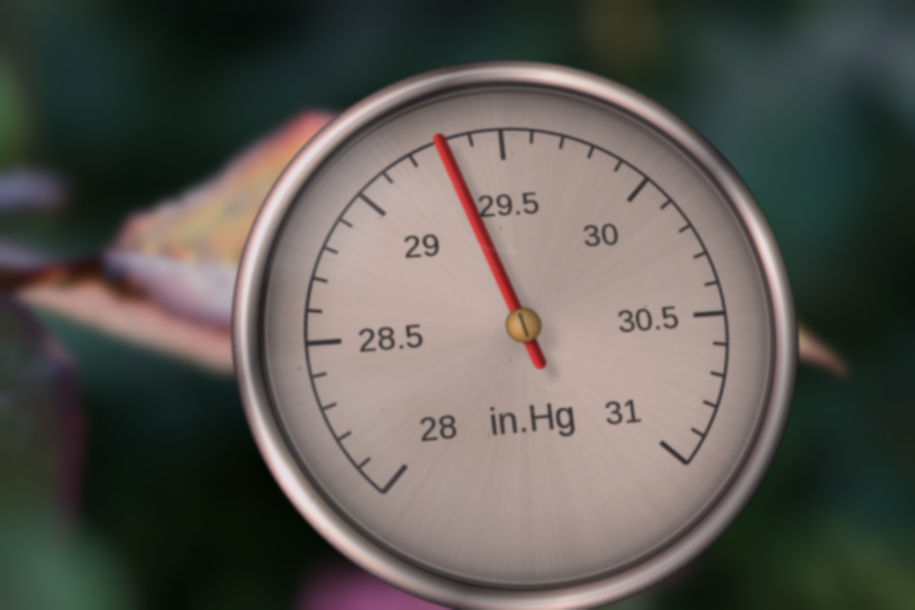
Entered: 29.3,inHg
